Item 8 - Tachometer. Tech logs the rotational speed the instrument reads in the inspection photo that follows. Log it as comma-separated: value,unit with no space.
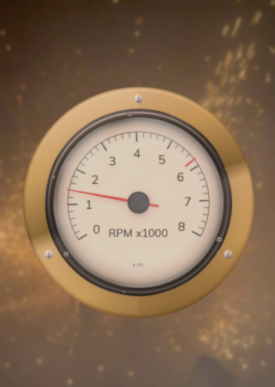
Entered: 1400,rpm
